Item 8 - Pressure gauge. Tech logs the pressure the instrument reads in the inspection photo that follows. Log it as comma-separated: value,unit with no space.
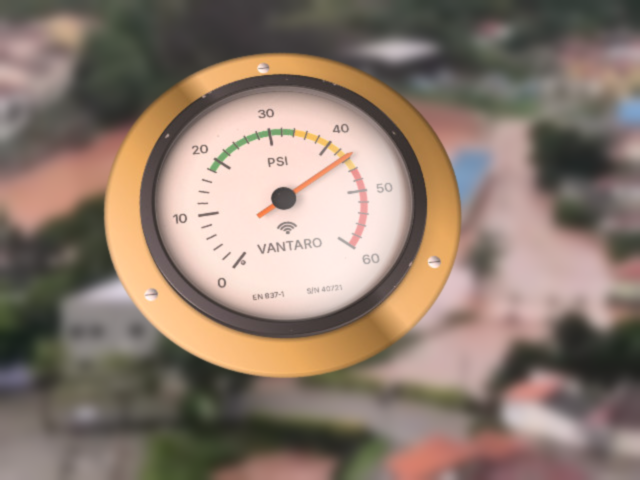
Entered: 44,psi
